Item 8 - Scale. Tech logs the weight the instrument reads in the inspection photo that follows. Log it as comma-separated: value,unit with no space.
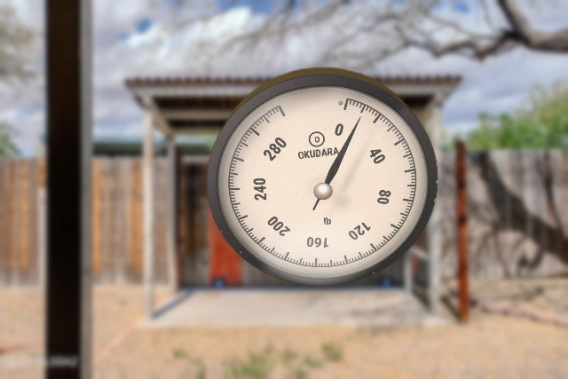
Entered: 10,lb
